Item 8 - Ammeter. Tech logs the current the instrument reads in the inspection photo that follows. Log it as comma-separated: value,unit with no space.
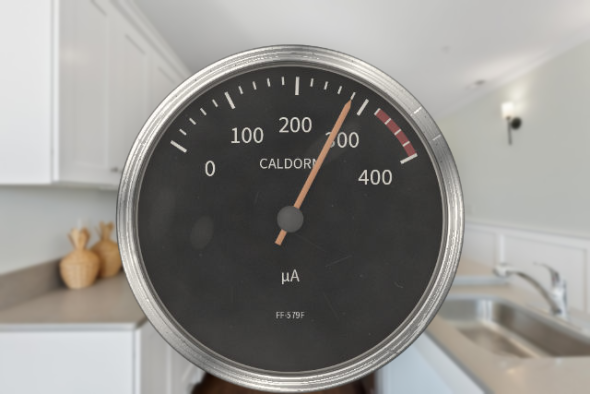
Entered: 280,µA
